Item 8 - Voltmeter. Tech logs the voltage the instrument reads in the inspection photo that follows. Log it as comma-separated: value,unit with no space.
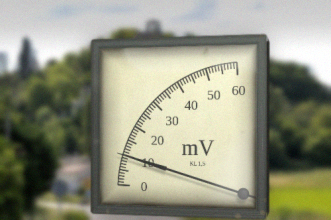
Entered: 10,mV
